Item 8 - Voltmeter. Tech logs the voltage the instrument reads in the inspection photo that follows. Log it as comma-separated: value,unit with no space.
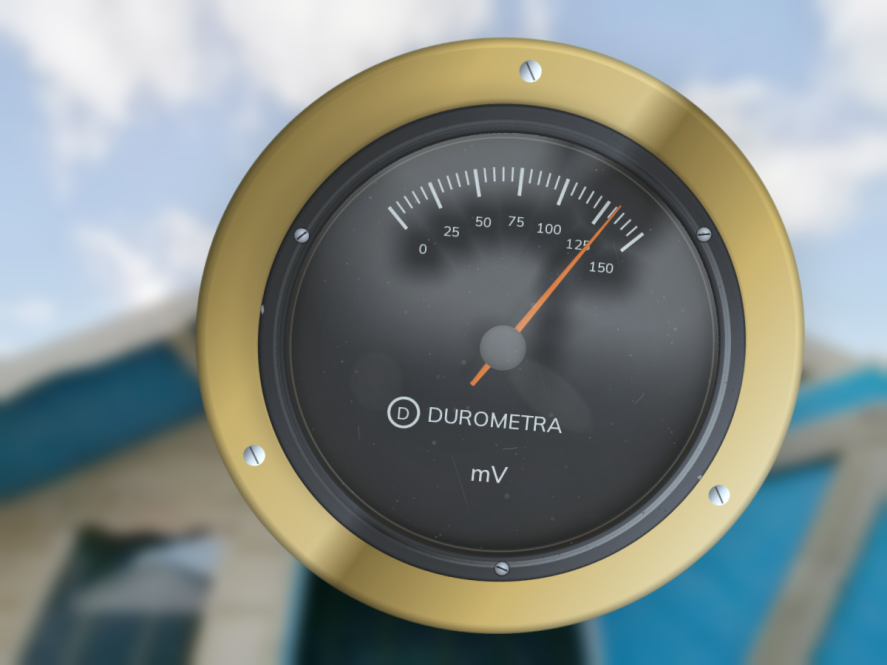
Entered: 130,mV
